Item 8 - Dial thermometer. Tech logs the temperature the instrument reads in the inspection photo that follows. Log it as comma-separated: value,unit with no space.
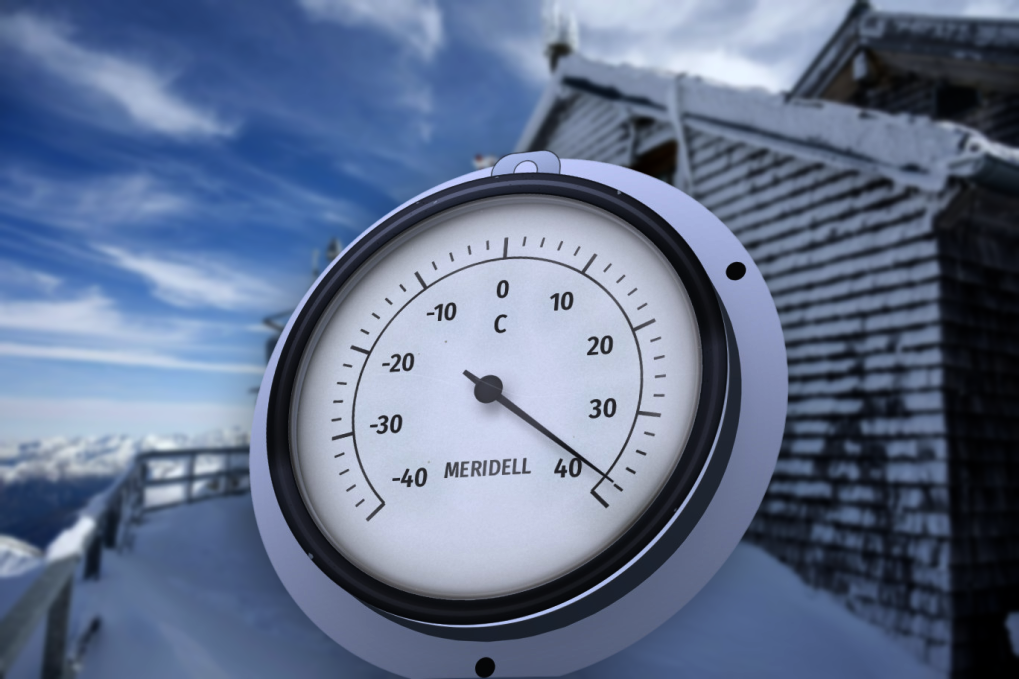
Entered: 38,°C
